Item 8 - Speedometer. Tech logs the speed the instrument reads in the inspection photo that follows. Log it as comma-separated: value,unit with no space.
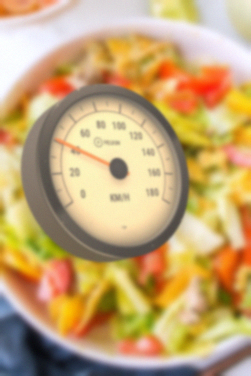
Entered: 40,km/h
